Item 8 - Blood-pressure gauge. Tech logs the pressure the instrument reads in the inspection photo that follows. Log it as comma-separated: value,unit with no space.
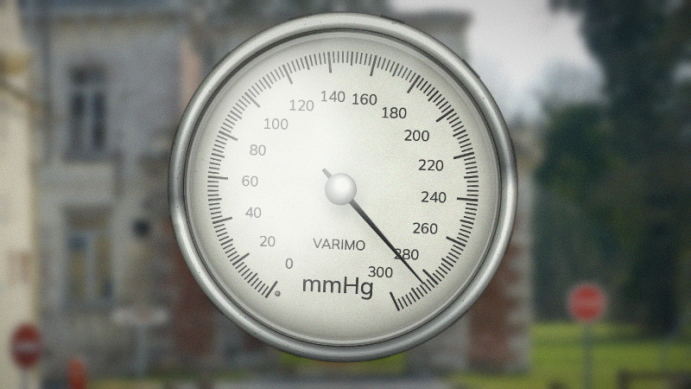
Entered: 284,mmHg
